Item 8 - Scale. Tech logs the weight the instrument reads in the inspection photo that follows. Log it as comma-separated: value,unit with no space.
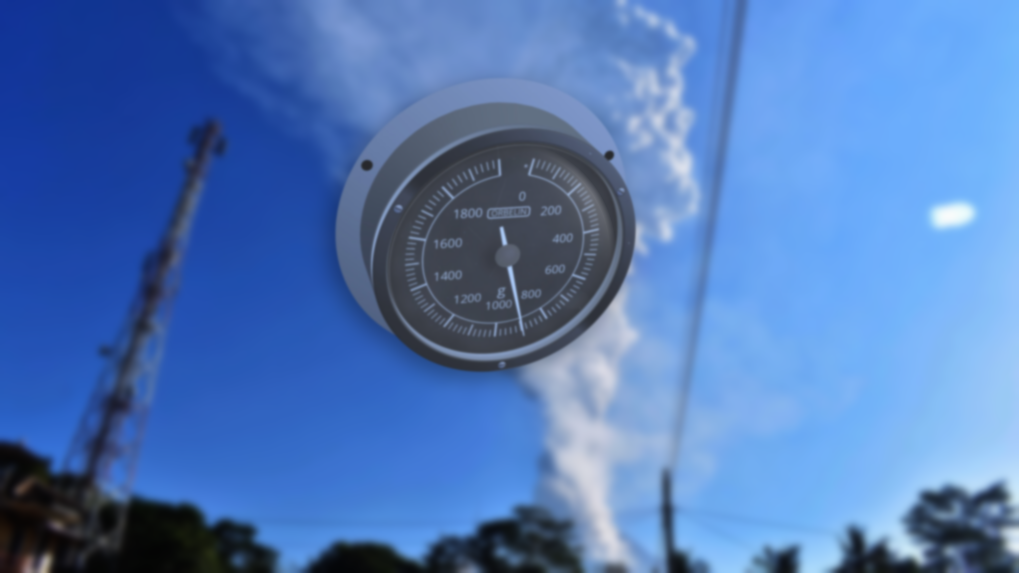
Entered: 900,g
